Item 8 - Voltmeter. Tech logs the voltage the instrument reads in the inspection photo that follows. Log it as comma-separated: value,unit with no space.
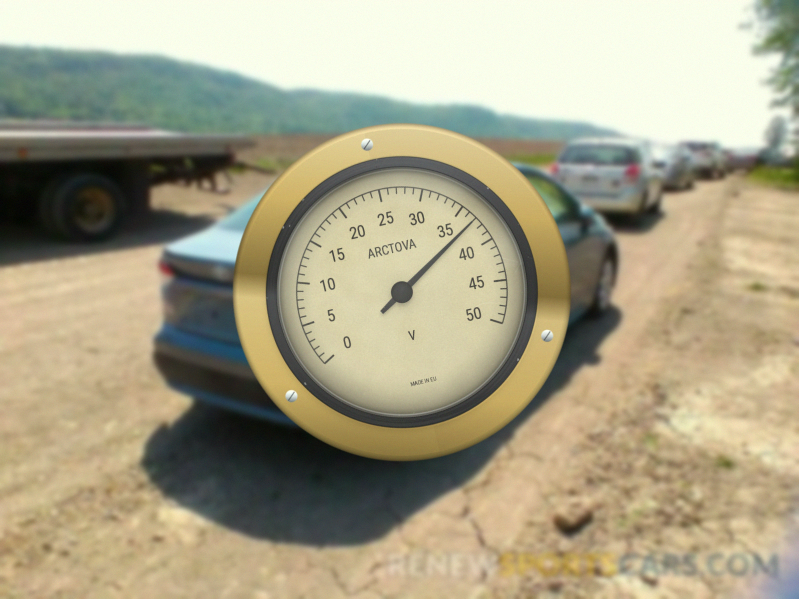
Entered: 37,V
